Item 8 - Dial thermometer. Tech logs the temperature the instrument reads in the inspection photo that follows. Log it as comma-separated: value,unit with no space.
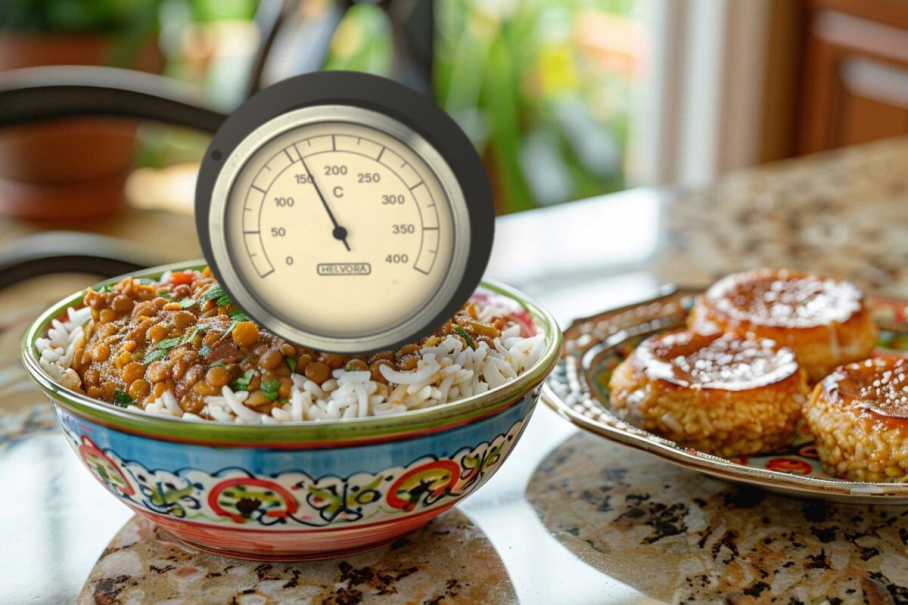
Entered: 162.5,°C
